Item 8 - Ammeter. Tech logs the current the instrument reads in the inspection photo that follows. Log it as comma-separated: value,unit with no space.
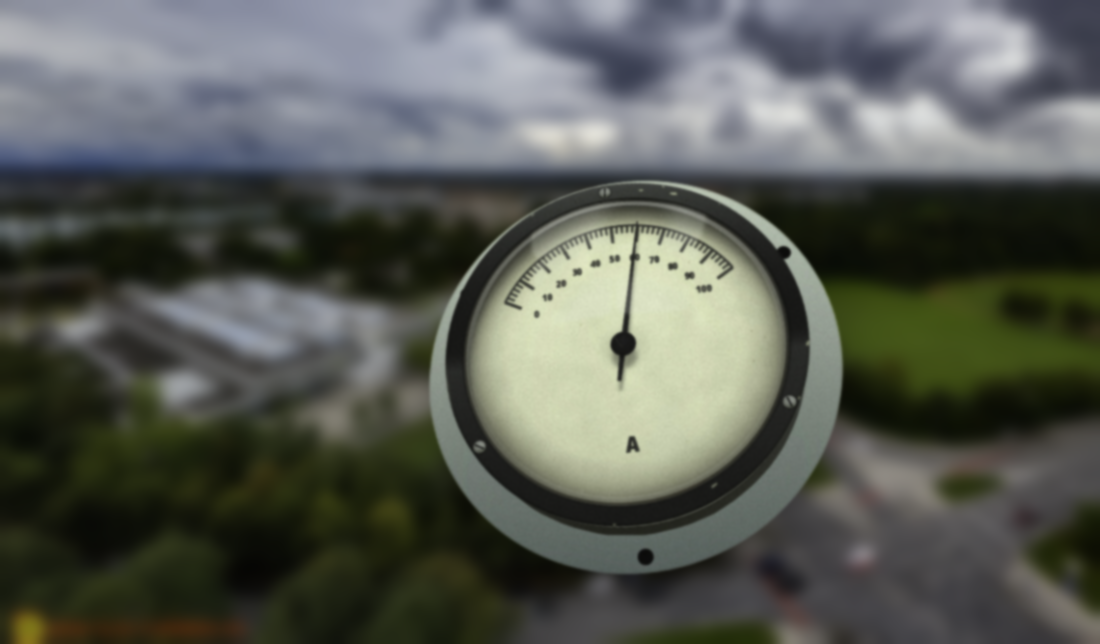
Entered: 60,A
